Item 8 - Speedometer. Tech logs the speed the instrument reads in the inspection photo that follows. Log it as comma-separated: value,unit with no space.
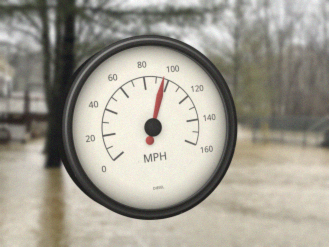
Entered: 95,mph
